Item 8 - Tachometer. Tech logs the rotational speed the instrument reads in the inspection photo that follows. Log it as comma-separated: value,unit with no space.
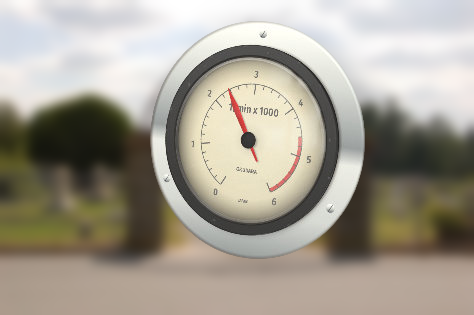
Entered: 2400,rpm
